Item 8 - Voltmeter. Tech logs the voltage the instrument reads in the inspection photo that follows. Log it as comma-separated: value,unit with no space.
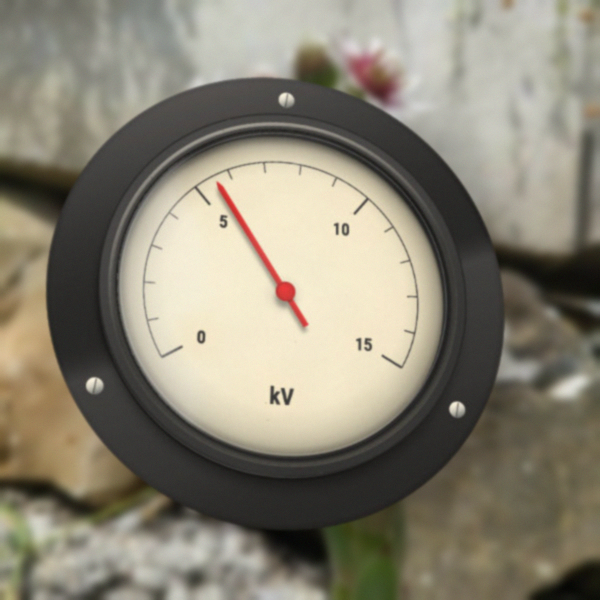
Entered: 5.5,kV
